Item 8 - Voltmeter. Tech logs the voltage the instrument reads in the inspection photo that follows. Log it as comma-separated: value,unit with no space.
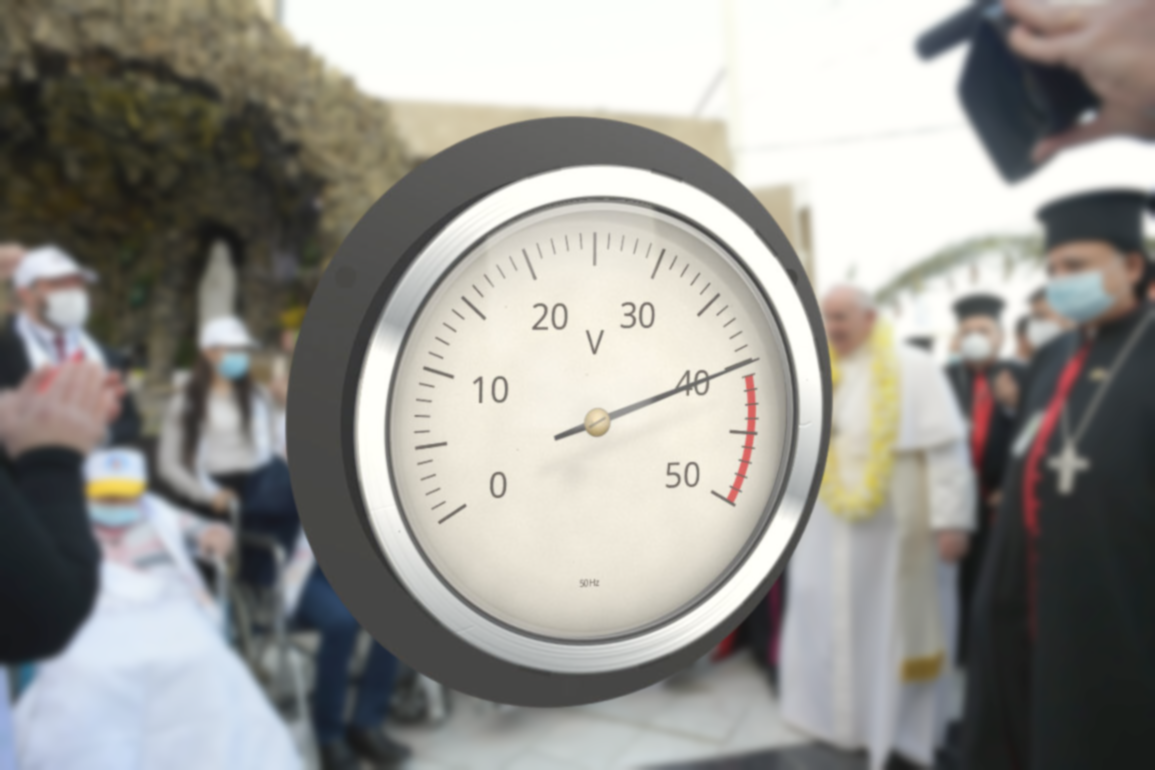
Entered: 40,V
